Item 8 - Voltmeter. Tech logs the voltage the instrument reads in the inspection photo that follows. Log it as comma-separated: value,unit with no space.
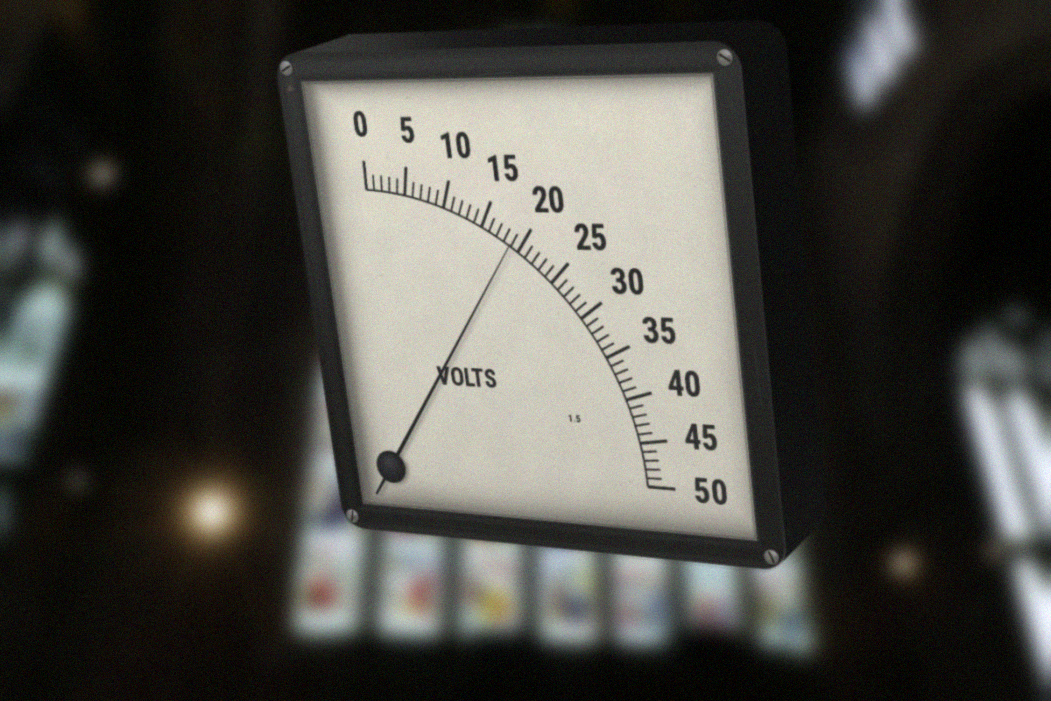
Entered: 19,V
